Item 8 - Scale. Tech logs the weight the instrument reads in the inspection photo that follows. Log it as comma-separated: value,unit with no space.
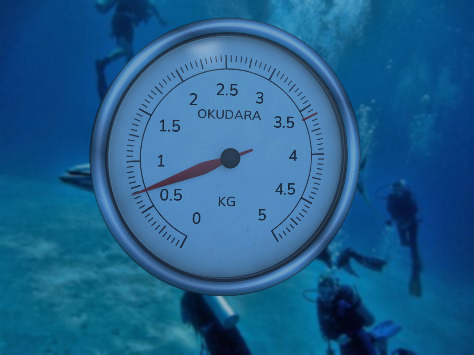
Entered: 0.7,kg
